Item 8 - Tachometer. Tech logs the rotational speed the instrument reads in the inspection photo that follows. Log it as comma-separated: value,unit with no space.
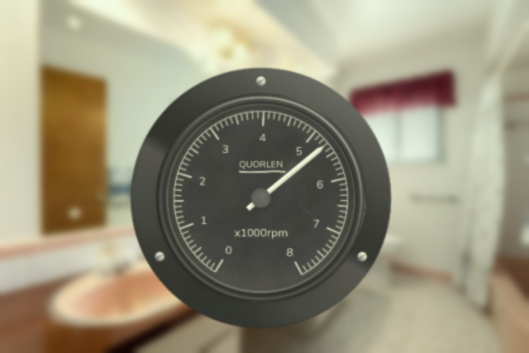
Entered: 5300,rpm
